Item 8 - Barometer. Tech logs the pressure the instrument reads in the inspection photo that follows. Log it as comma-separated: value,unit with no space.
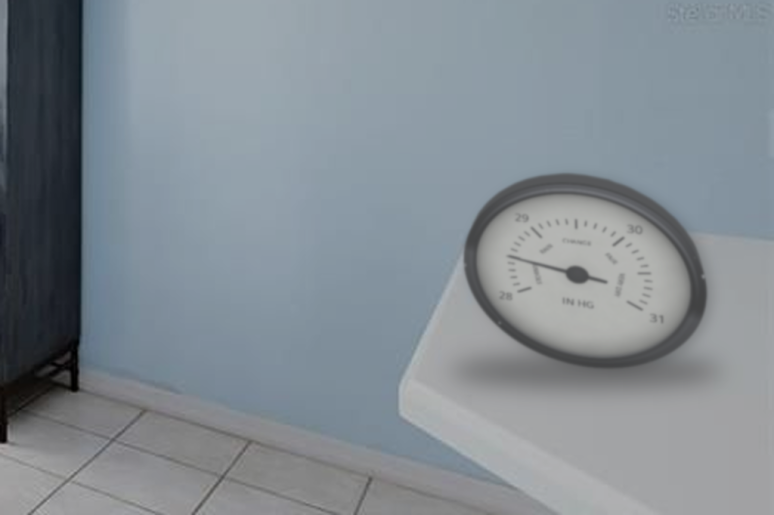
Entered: 28.5,inHg
